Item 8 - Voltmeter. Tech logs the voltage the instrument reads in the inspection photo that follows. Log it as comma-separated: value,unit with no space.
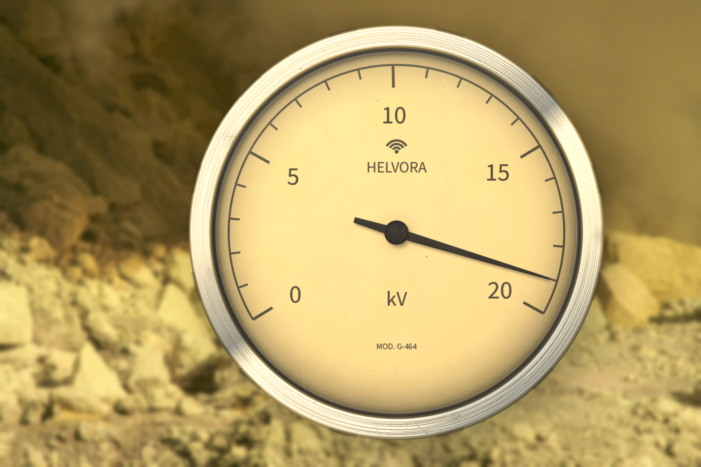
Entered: 19,kV
